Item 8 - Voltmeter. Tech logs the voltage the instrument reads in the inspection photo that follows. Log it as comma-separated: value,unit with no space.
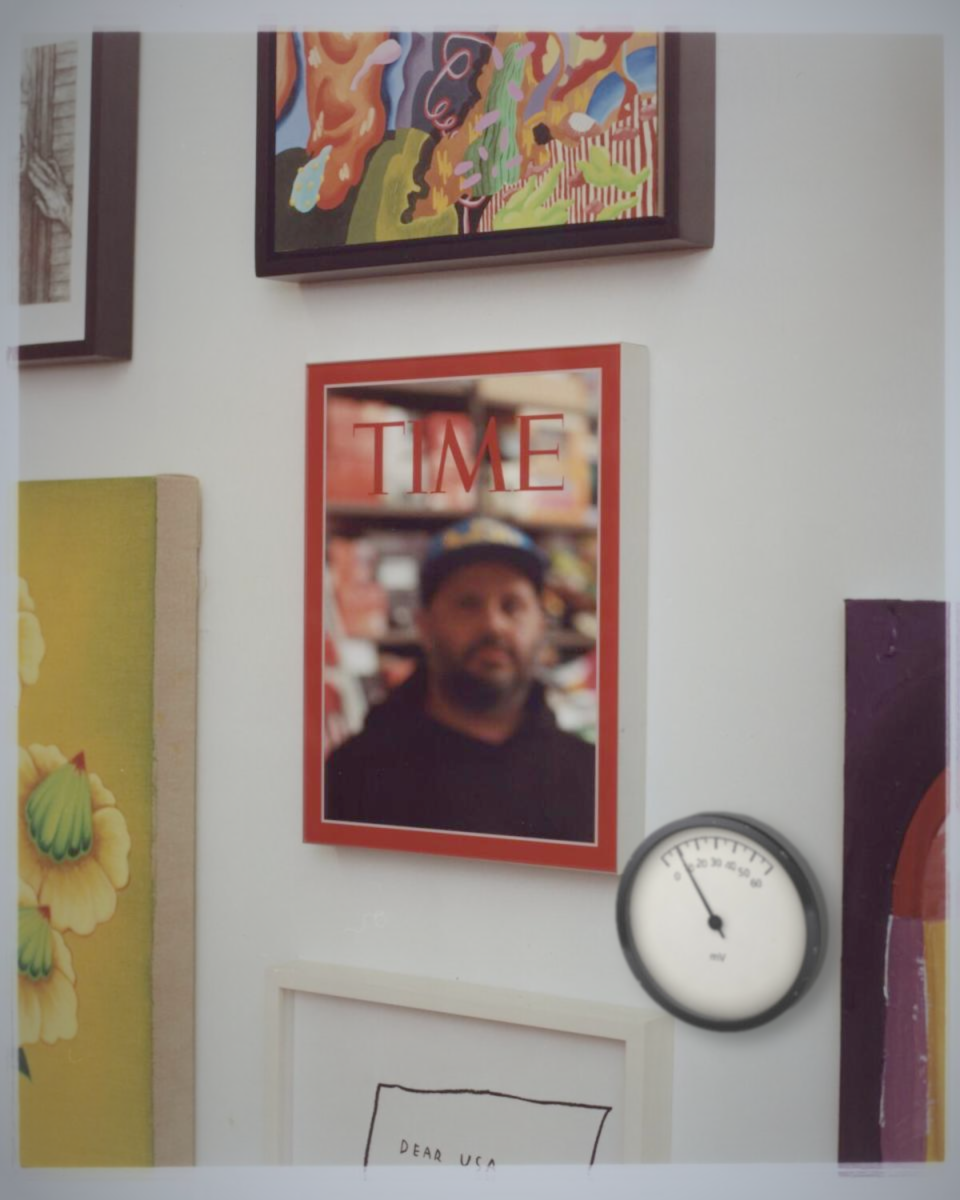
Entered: 10,mV
